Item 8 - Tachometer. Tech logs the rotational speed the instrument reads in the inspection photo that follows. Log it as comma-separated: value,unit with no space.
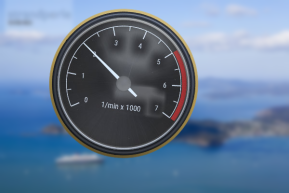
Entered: 2000,rpm
